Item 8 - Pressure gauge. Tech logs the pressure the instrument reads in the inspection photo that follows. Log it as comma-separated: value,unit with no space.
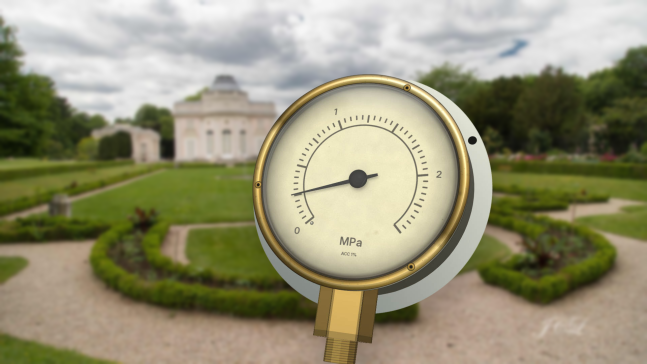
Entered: 0.25,MPa
